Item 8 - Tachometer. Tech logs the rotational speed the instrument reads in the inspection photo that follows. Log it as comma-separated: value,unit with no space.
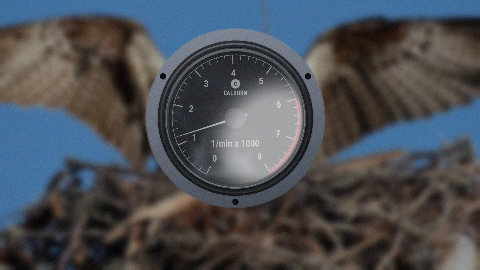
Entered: 1200,rpm
